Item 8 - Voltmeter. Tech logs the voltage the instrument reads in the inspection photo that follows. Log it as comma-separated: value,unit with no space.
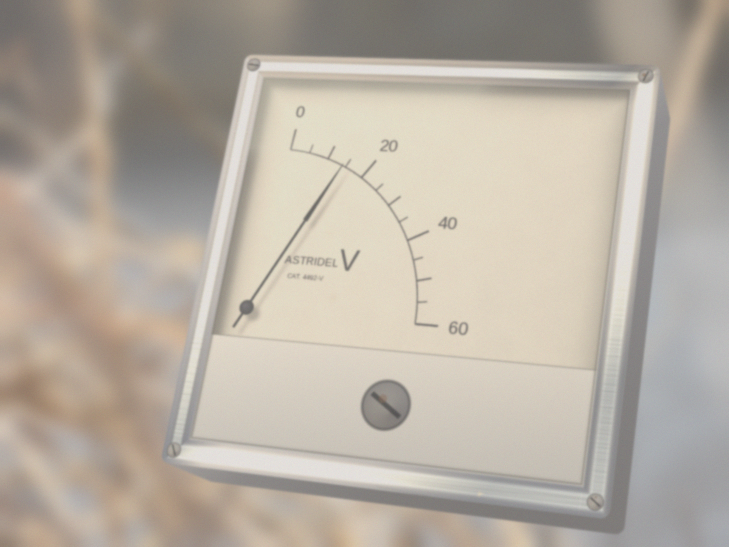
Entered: 15,V
